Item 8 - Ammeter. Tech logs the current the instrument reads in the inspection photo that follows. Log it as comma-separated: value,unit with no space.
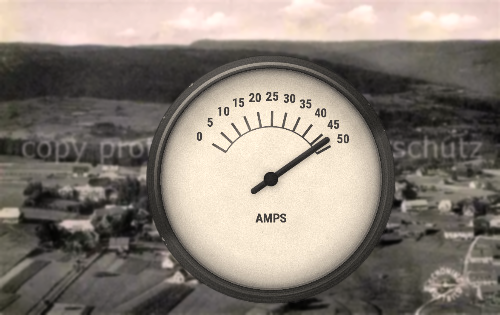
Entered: 47.5,A
